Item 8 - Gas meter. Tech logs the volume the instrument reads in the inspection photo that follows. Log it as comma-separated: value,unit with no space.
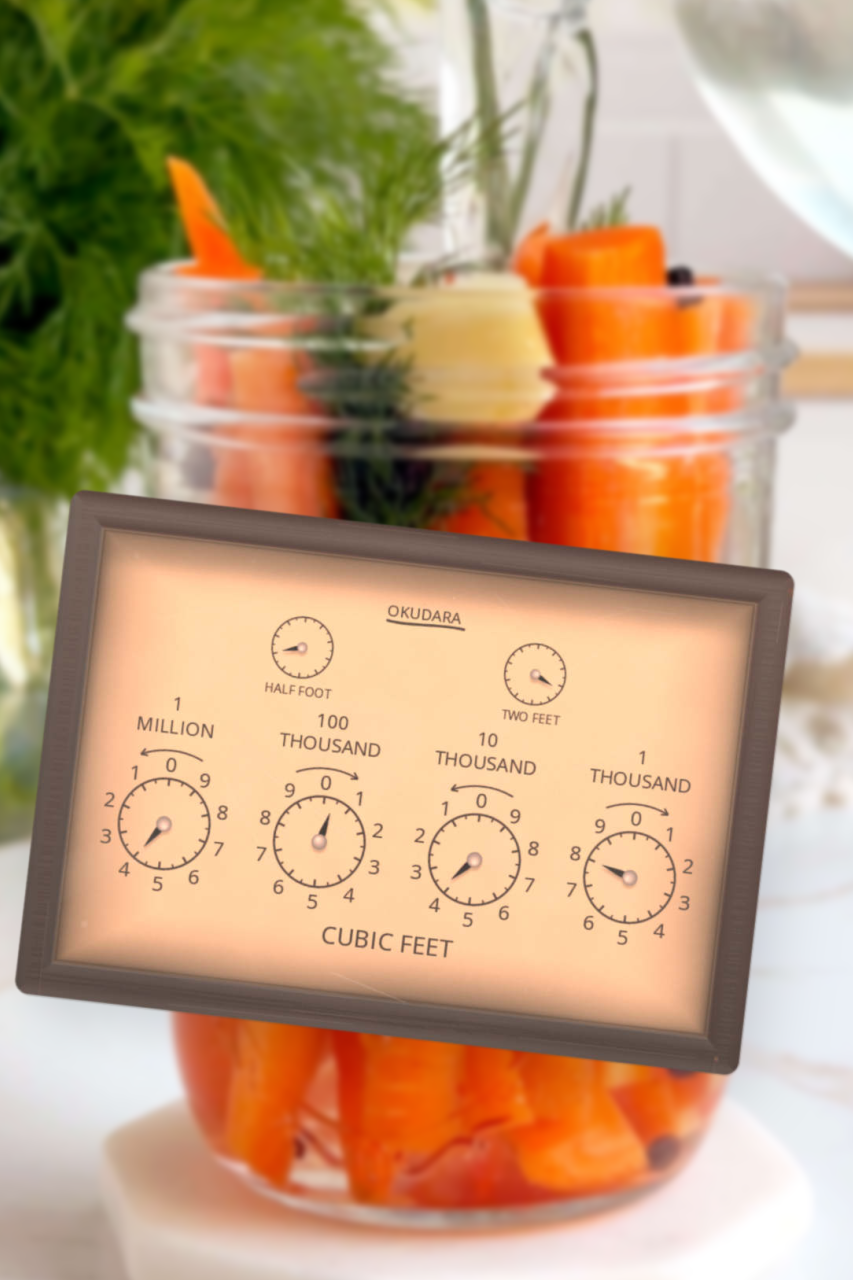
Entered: 403800,ft³
